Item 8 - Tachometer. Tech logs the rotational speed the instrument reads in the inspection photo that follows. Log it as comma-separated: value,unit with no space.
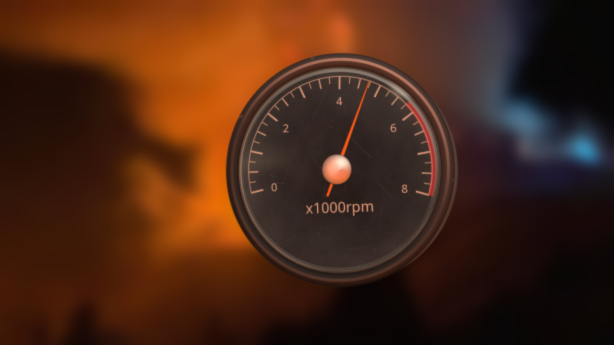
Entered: 4750,rpm
